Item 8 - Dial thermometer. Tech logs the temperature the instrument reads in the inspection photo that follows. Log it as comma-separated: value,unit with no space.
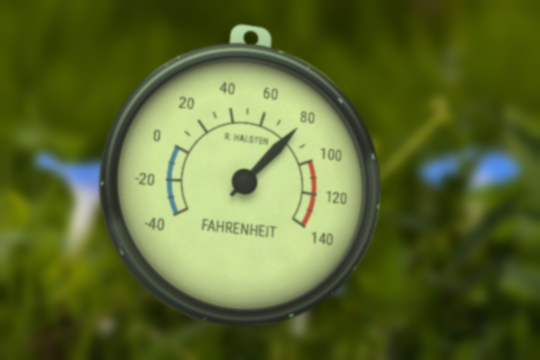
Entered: 80,°F
